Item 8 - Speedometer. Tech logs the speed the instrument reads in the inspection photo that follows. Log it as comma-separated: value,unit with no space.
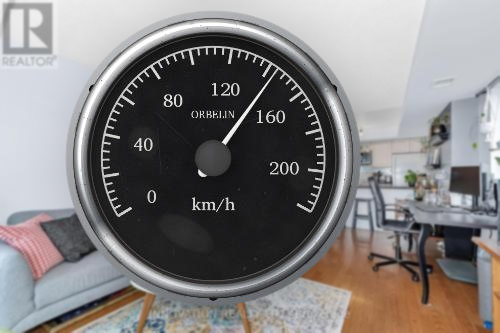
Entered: 144,km/h
